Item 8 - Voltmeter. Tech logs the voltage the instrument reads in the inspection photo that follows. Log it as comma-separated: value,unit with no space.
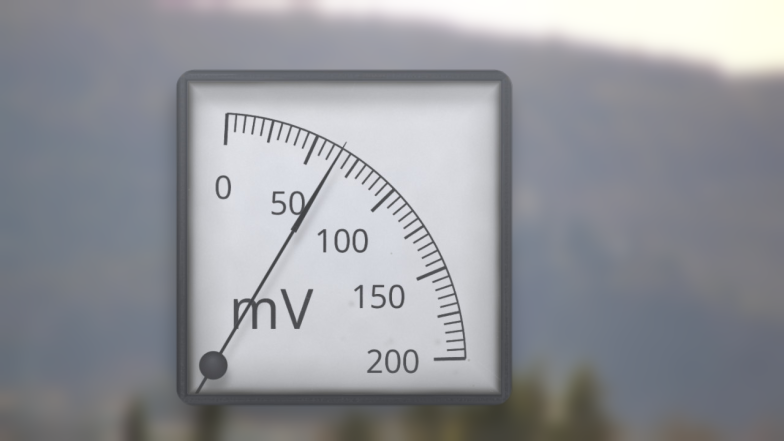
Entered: 65,mV
